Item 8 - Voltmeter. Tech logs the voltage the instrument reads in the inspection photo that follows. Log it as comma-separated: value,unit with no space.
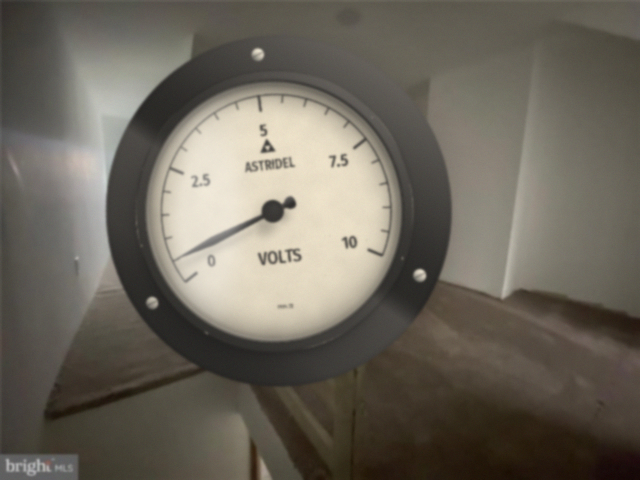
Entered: 0.5,V
